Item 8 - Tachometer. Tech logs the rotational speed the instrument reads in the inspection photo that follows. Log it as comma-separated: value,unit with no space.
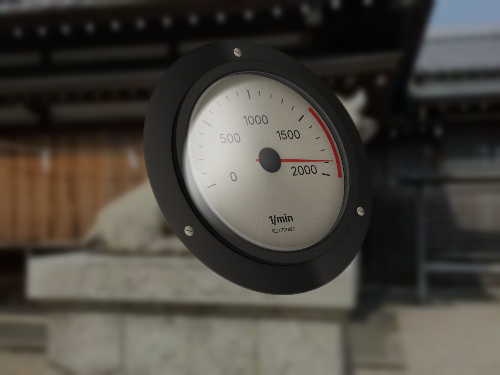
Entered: 1900,rpm
